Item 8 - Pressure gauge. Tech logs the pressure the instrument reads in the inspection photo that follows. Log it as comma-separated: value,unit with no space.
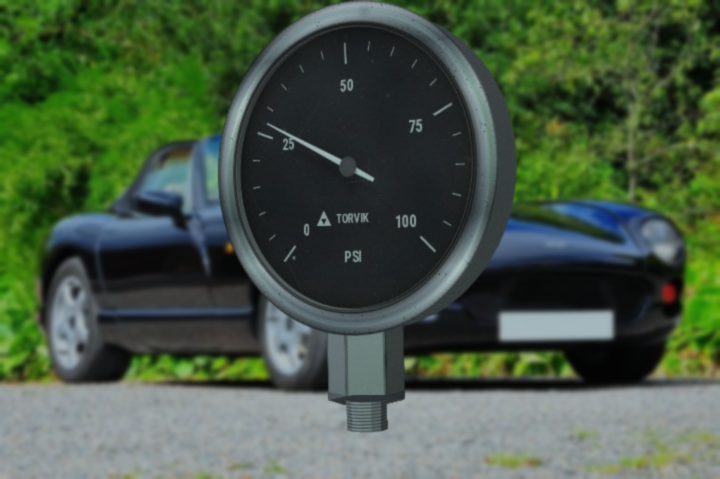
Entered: 27.5,psi
